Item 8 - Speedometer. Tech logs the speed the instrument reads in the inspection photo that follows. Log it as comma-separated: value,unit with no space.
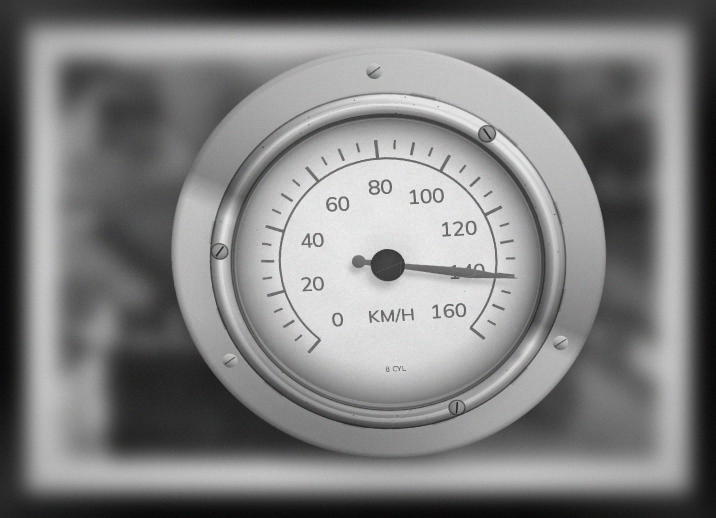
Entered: 140,km/h
